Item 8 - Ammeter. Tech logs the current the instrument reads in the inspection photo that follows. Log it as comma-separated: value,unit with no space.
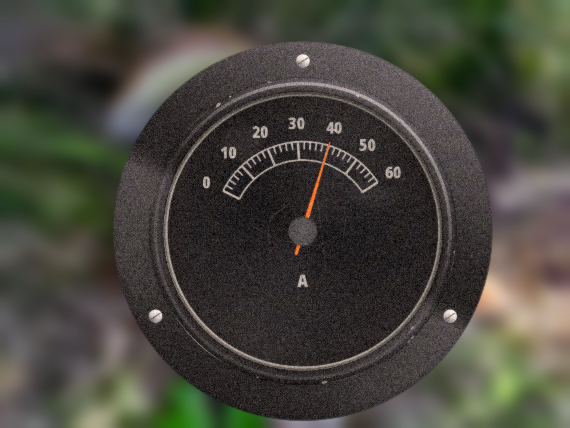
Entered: 40,A
